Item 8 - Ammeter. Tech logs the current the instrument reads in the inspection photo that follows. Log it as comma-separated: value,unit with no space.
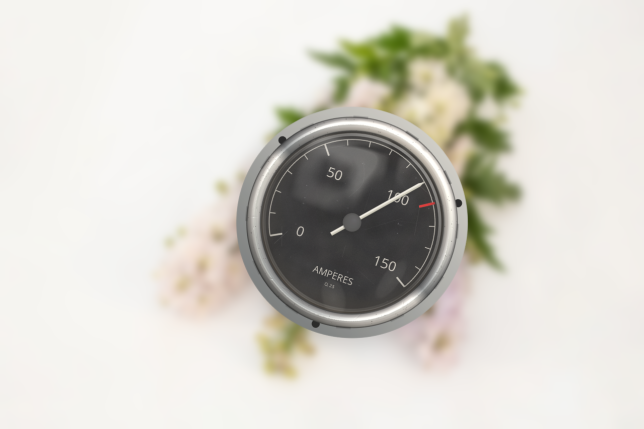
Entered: 100,A
